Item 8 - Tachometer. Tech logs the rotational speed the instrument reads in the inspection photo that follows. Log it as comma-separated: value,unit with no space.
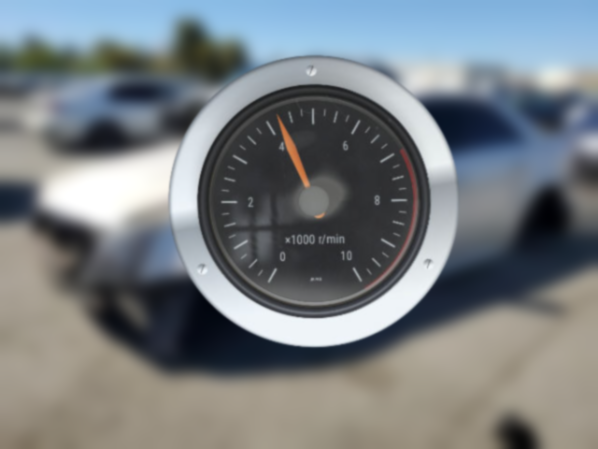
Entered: 4250,rpm
